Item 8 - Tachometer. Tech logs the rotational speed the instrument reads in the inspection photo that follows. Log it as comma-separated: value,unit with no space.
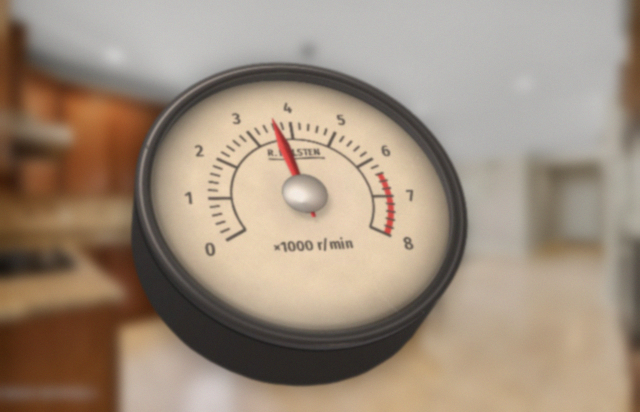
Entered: 3600,rpm
